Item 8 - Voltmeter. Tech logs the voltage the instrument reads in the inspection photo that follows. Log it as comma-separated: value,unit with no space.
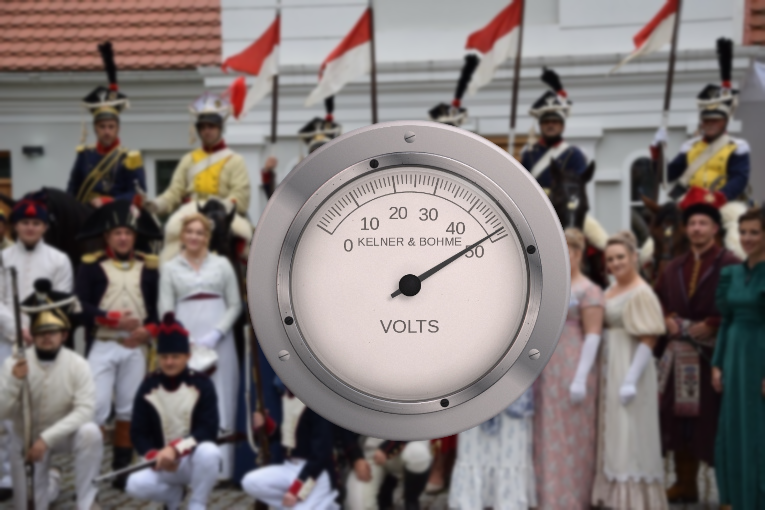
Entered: 48,V
